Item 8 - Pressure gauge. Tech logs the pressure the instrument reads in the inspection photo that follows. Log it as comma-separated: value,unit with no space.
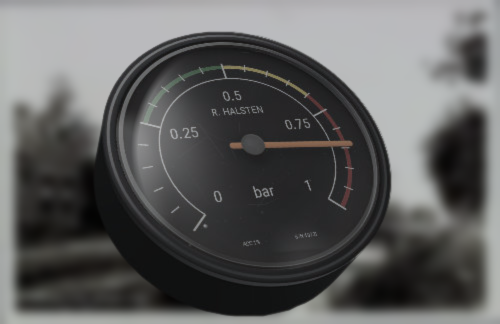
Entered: 0.85,bar
